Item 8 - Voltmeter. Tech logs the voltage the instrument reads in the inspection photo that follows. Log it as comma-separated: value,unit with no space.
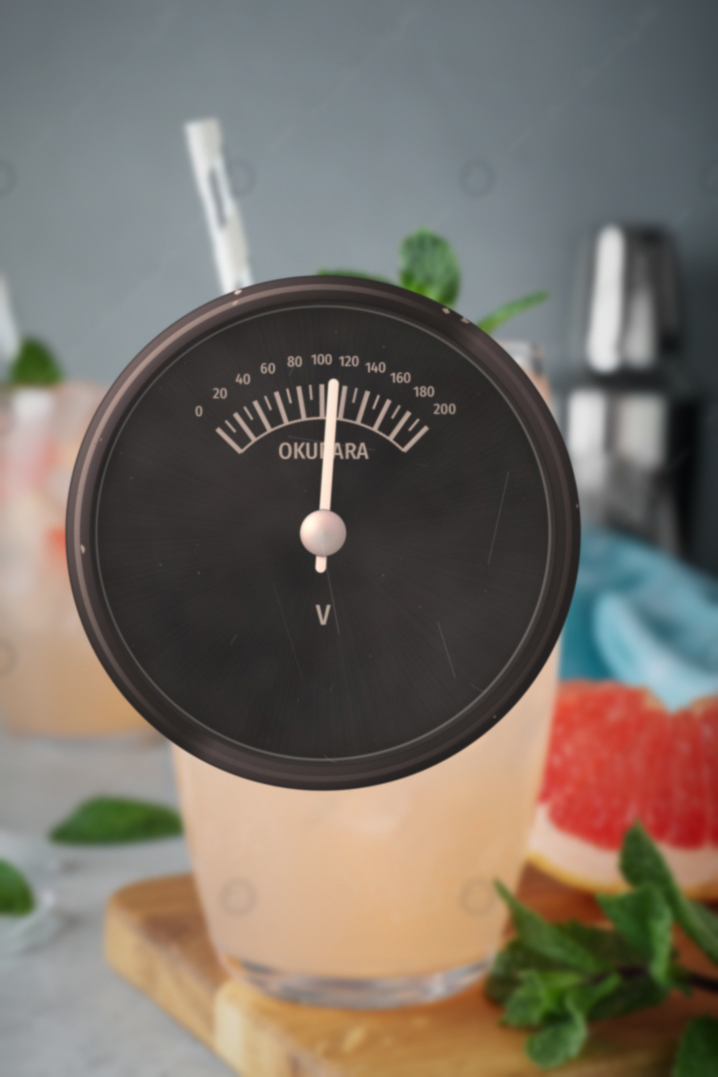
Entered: 110,V
